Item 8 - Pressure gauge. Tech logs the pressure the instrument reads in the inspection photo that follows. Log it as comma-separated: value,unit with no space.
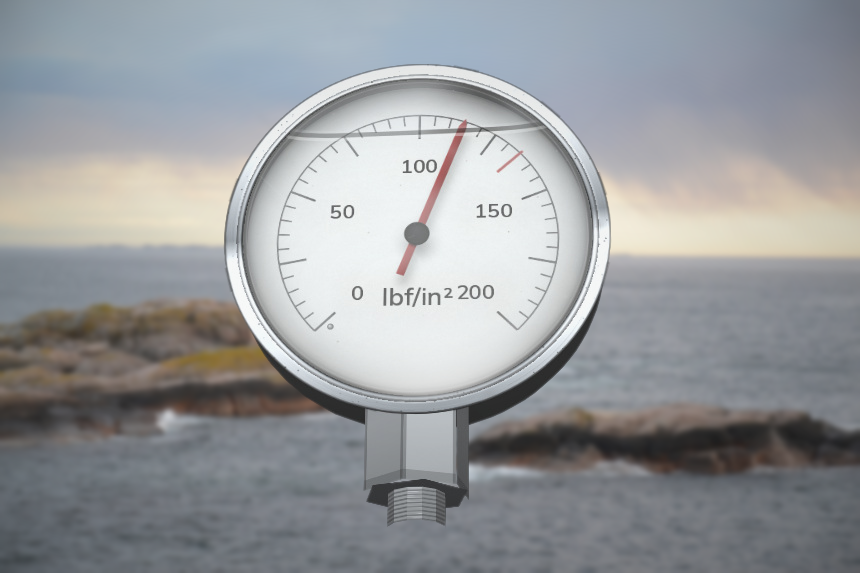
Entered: 115,psi
